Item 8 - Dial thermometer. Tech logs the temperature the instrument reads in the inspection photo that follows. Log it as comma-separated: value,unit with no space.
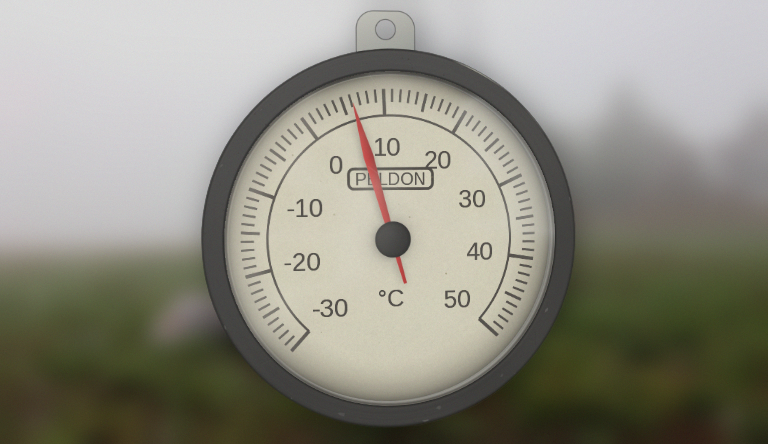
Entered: 6,°C
